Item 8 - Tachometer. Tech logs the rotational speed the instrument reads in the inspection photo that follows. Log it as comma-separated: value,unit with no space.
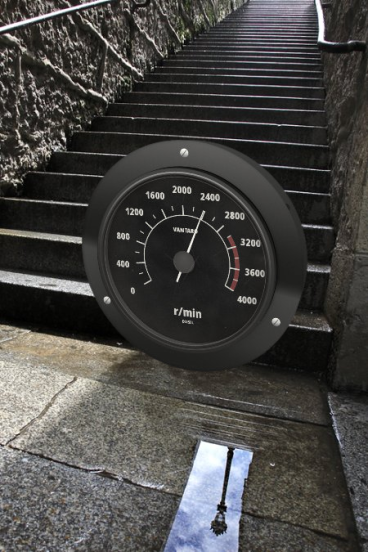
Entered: 2400,rpm
